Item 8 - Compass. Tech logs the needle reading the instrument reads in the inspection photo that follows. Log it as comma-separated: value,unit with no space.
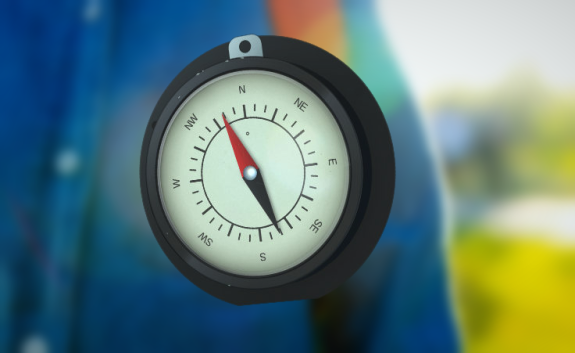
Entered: 340,°
